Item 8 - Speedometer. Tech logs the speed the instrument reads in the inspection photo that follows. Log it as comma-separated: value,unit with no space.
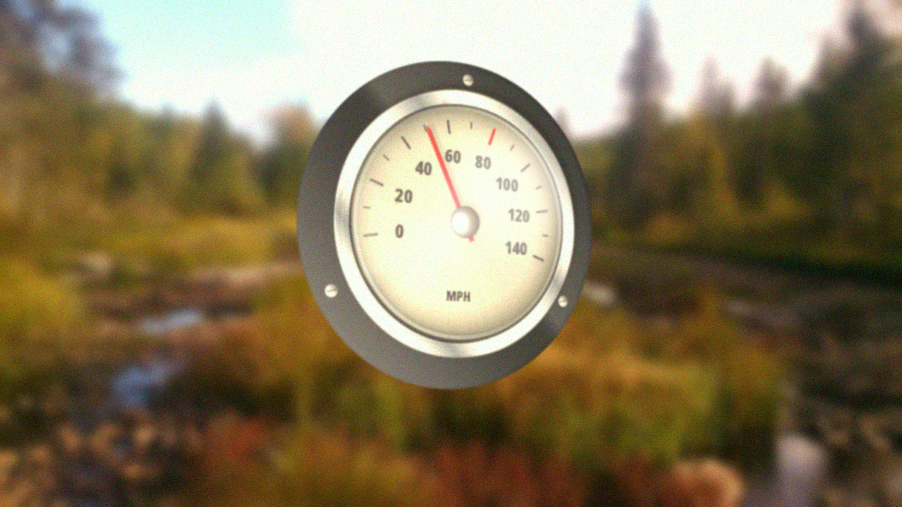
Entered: 50,mph
